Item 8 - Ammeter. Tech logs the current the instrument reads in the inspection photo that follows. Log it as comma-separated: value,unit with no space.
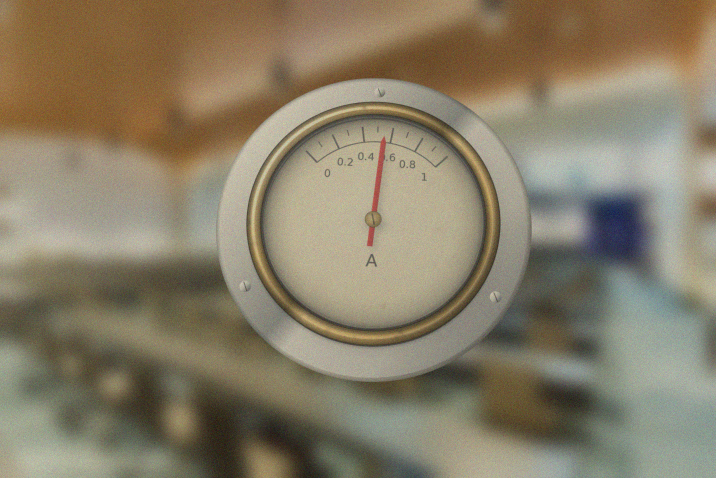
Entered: 0.55,A
